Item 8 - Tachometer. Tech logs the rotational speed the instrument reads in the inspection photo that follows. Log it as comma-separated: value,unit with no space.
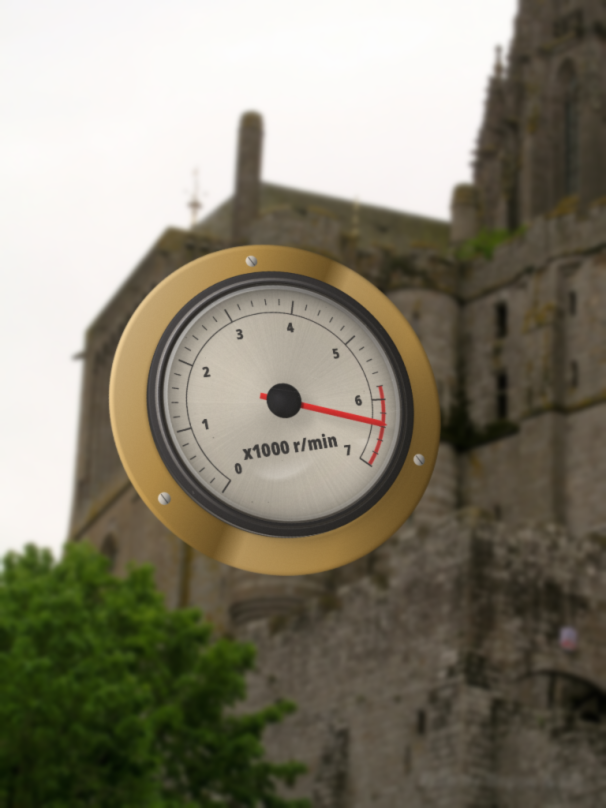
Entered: 6400,rpm
